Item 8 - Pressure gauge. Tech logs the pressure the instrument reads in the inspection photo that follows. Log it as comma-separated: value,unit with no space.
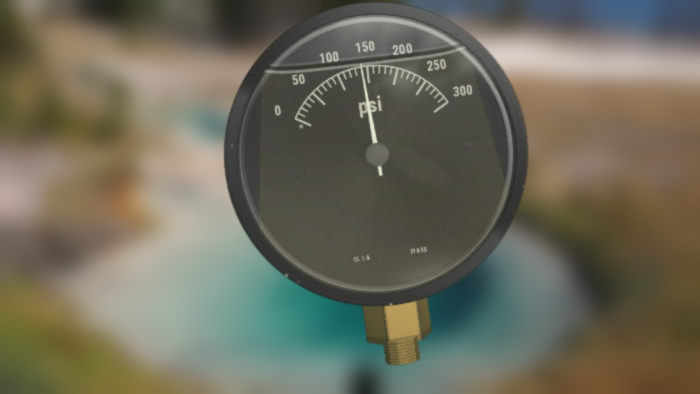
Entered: 140,psi
